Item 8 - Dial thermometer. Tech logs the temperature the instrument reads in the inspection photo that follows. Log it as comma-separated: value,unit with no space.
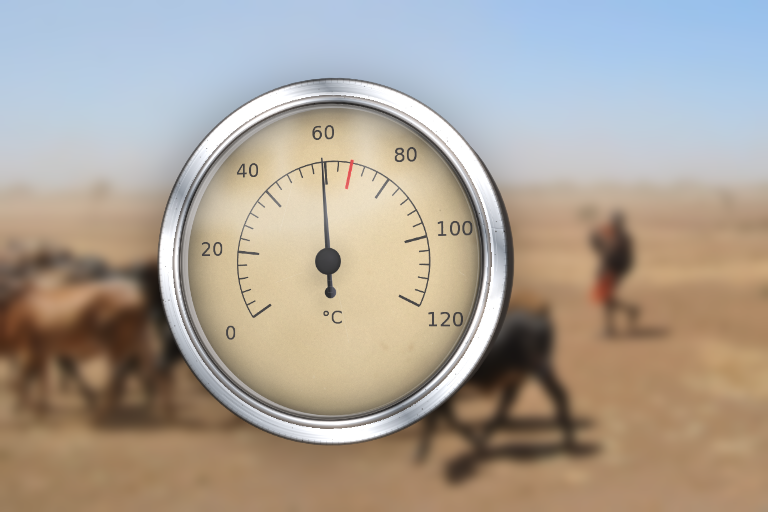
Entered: 60,°C
